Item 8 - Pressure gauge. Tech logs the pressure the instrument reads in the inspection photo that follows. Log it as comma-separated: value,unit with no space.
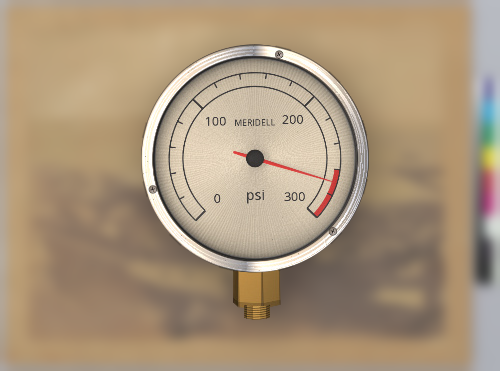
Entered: 270,psi
